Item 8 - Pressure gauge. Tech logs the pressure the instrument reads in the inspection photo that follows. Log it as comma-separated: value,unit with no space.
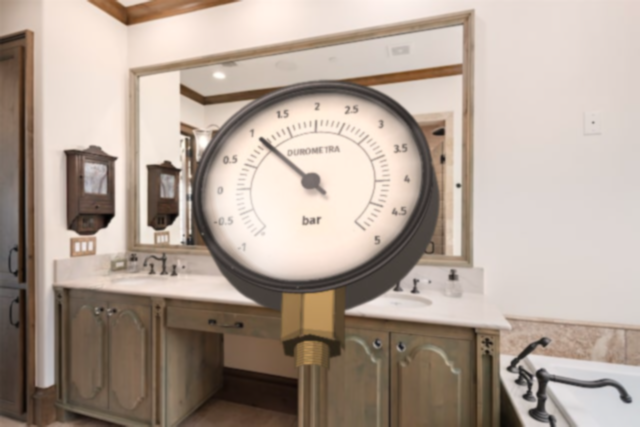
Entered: 1,bar
